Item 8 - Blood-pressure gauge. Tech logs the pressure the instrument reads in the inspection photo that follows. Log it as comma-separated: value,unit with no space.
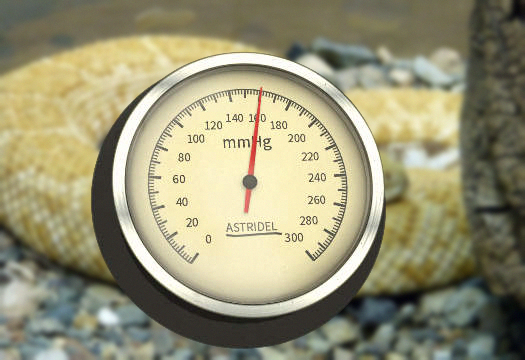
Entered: 160,mmHg
